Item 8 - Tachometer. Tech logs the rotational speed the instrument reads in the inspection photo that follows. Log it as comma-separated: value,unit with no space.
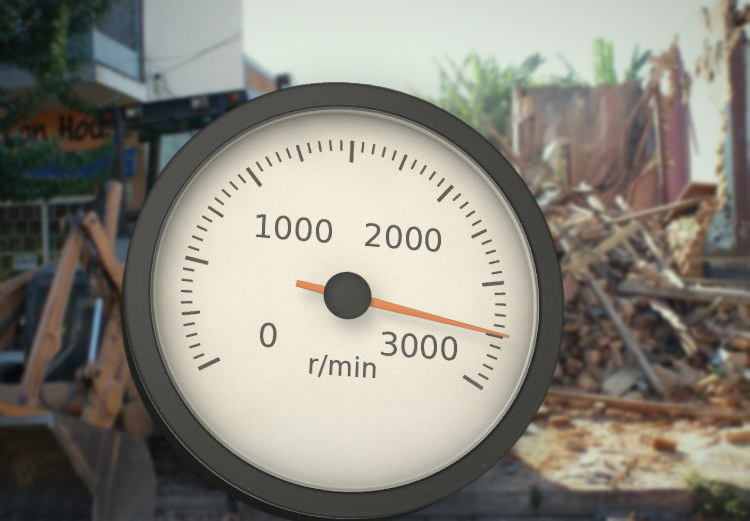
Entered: 2750,rpm
